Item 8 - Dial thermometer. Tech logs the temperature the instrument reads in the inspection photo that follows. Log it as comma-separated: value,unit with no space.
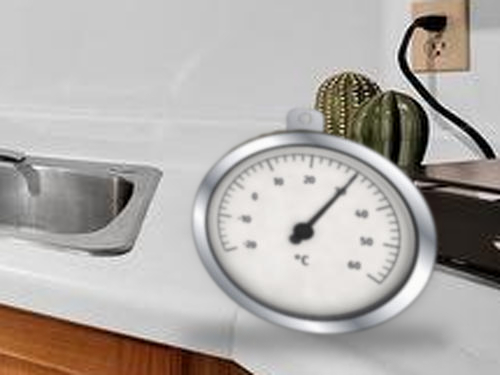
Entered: 30,°C
